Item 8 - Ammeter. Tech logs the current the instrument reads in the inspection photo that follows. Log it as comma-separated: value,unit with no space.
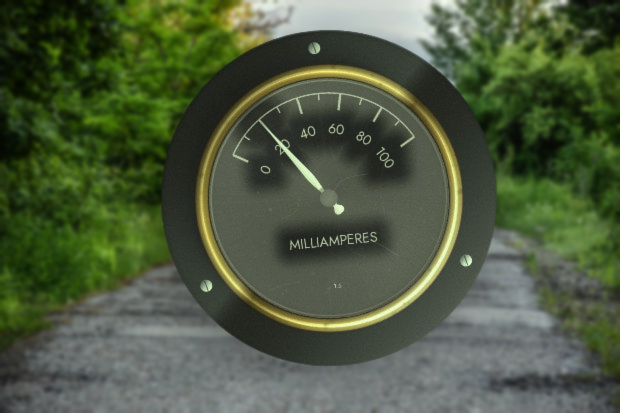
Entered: 20,mA
